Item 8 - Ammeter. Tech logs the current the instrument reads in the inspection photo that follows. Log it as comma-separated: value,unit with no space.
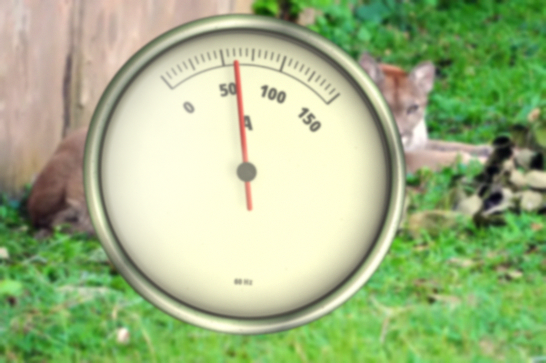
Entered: 60,A
